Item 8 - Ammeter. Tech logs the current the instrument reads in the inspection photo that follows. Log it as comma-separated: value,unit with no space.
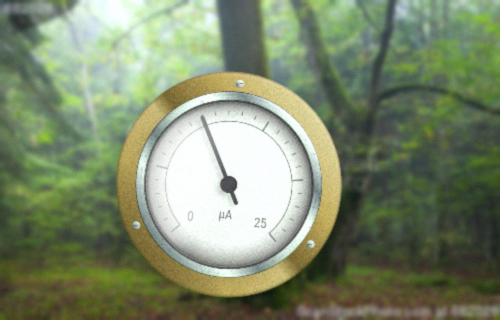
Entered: 10,µA
